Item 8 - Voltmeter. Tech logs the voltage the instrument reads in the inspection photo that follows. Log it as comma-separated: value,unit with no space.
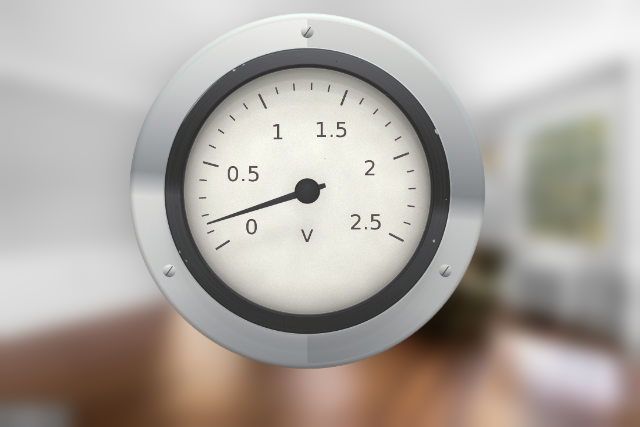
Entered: 0.15,V
